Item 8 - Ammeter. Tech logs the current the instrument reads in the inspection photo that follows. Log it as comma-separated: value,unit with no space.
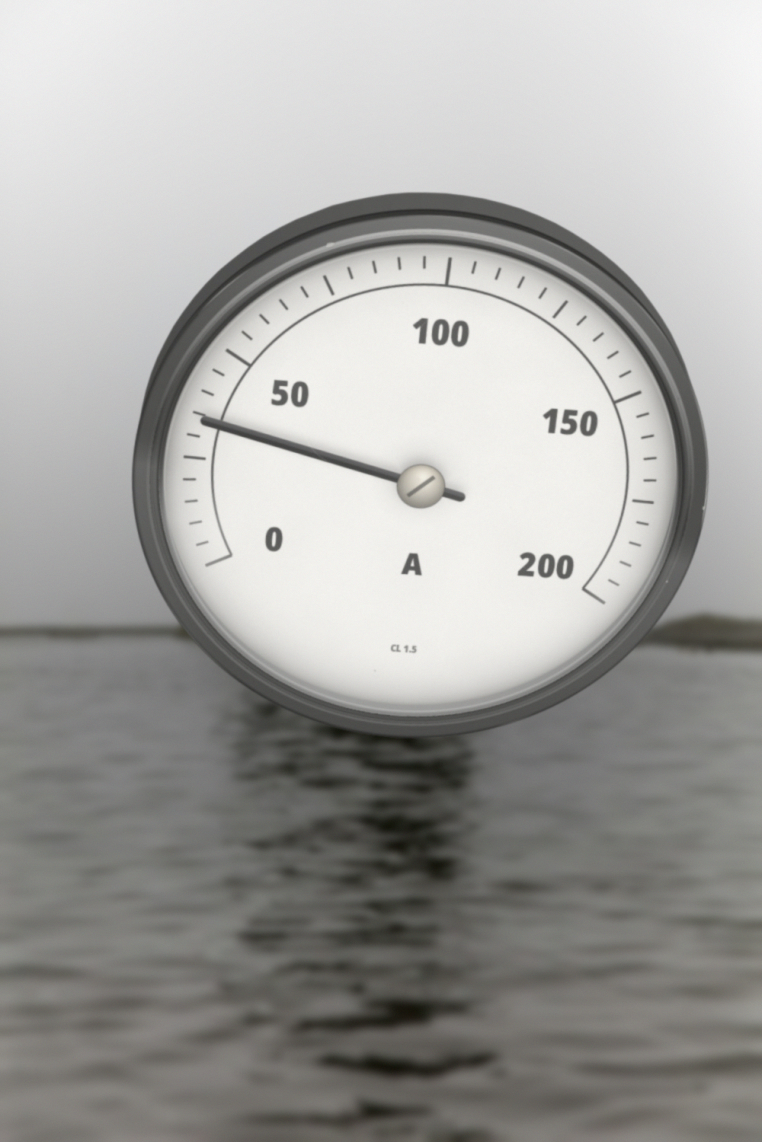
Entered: 35,A
